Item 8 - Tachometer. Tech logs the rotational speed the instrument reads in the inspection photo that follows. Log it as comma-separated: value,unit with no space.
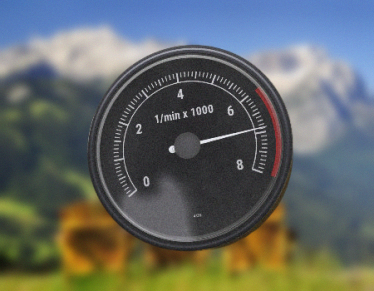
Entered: 6900,rpm
